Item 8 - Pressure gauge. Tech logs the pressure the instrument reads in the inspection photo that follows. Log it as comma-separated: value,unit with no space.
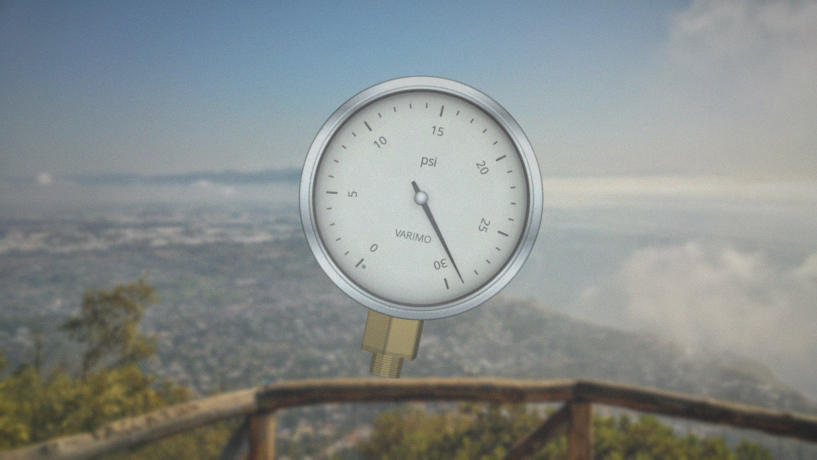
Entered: 29,psi
